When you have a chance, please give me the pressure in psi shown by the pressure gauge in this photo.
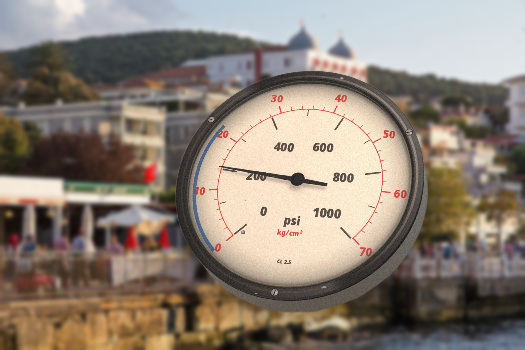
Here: 200 psi
